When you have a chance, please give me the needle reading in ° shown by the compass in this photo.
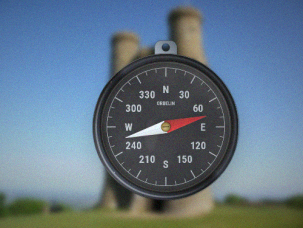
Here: 75 °
